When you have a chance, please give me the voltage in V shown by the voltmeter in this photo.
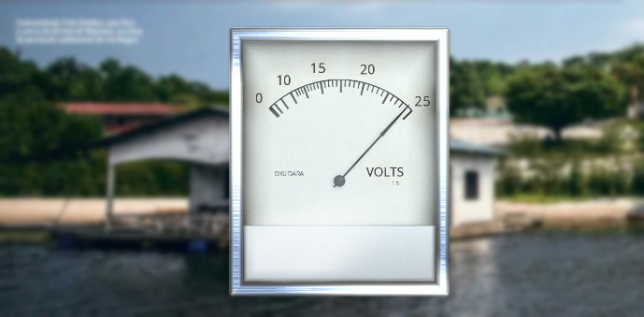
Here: 24.5 V
